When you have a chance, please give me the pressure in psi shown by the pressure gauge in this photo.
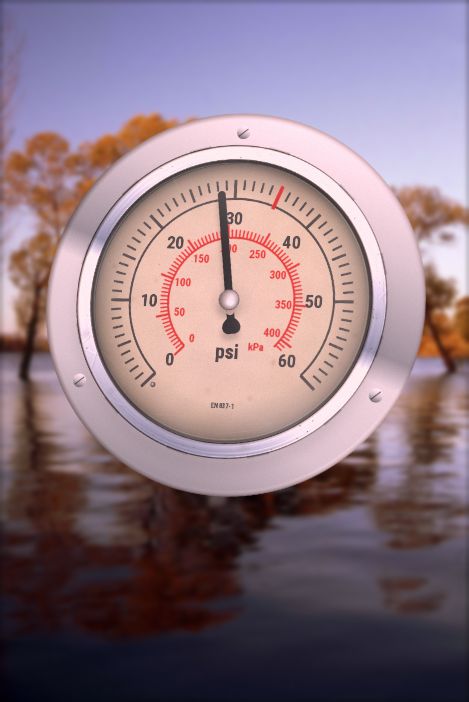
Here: 28.5 psi
